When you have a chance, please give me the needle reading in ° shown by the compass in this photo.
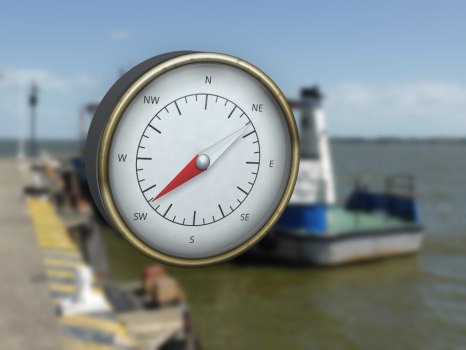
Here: 230 °
